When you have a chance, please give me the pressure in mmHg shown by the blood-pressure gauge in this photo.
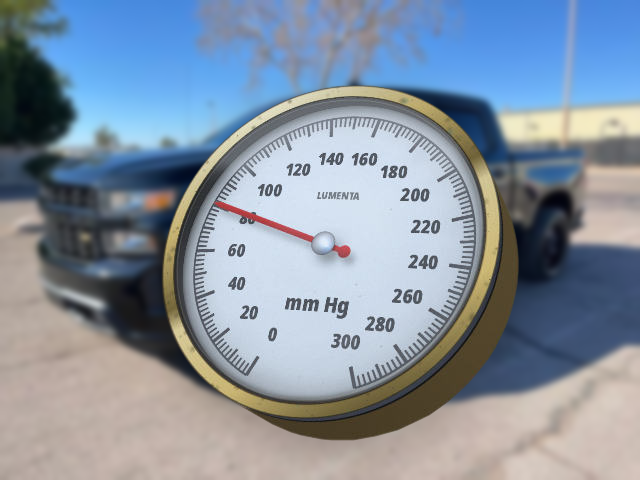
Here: 80 mmHg
